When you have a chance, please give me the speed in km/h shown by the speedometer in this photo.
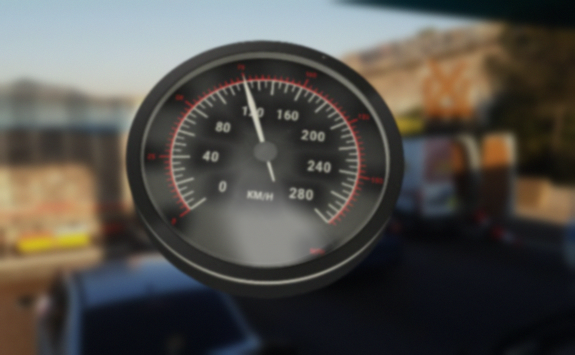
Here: 120 km/h
